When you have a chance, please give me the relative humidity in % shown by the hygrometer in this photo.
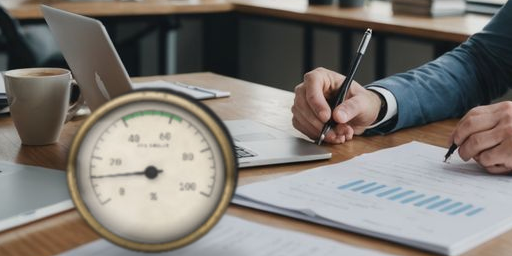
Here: 12 %
